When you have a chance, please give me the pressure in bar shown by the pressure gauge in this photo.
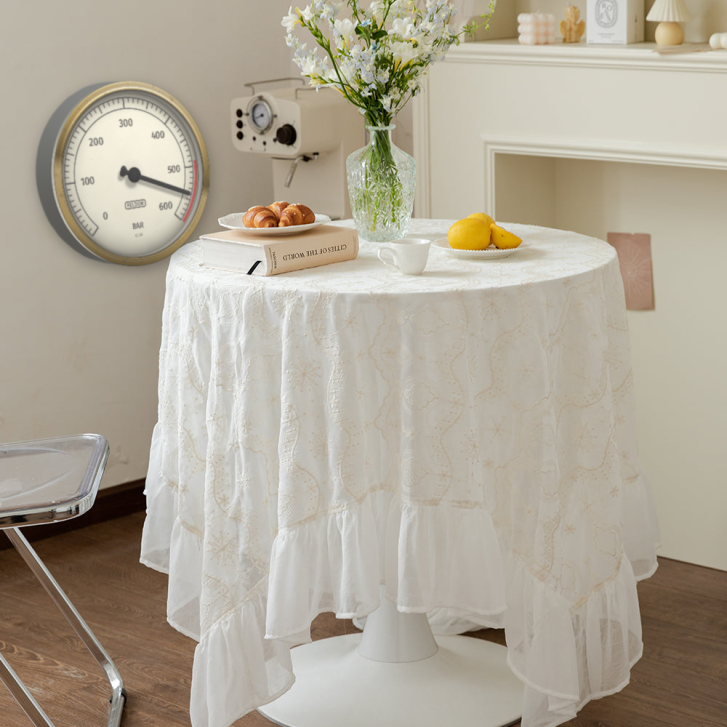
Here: 550 bar
